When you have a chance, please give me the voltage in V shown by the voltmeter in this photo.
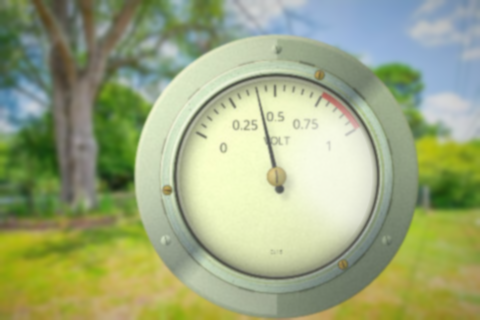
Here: 0.4 V
